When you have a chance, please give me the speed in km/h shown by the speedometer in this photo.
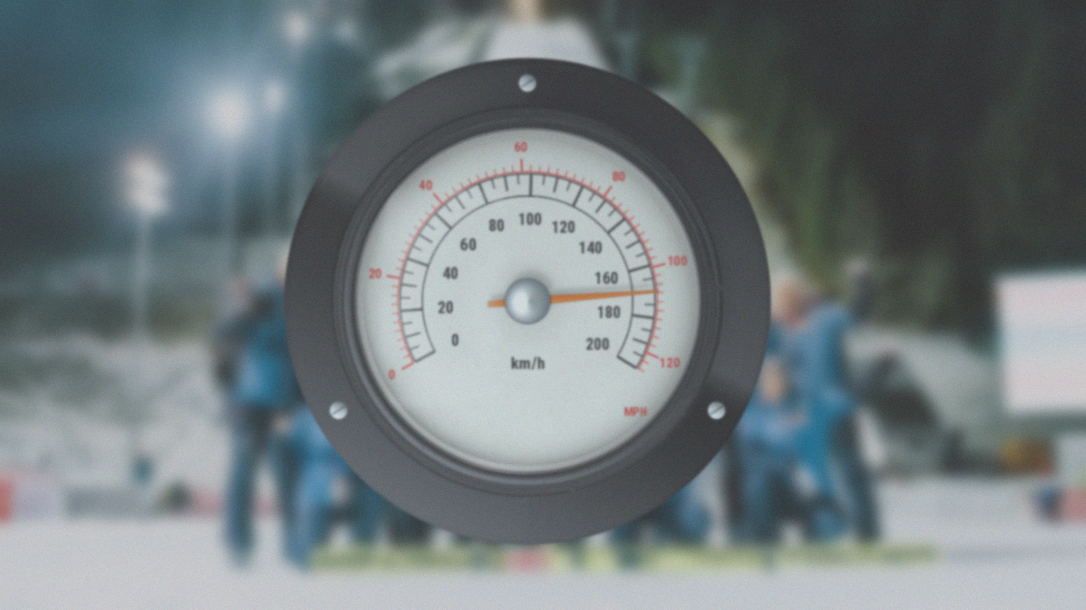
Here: 170 km/h
